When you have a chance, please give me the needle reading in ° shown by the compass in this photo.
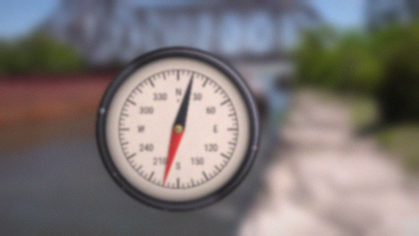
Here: 195 °
